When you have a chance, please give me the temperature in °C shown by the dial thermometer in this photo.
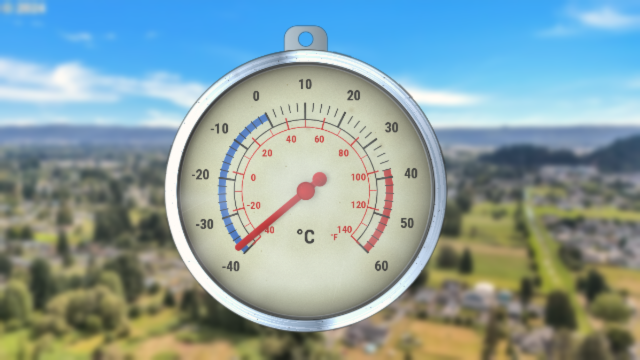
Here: -38 °C
